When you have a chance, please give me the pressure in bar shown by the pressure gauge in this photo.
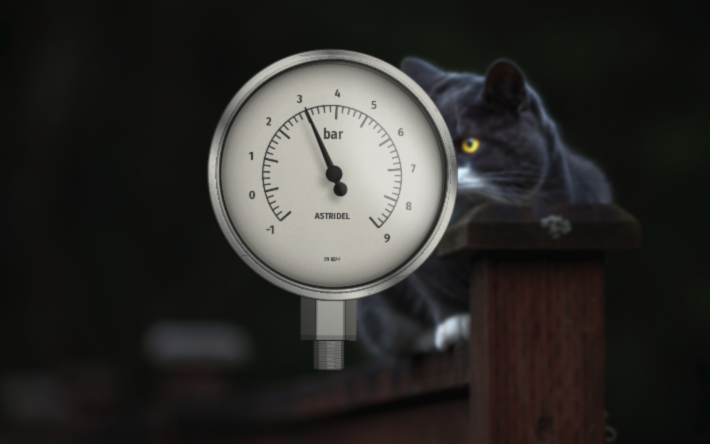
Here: 3 bar
